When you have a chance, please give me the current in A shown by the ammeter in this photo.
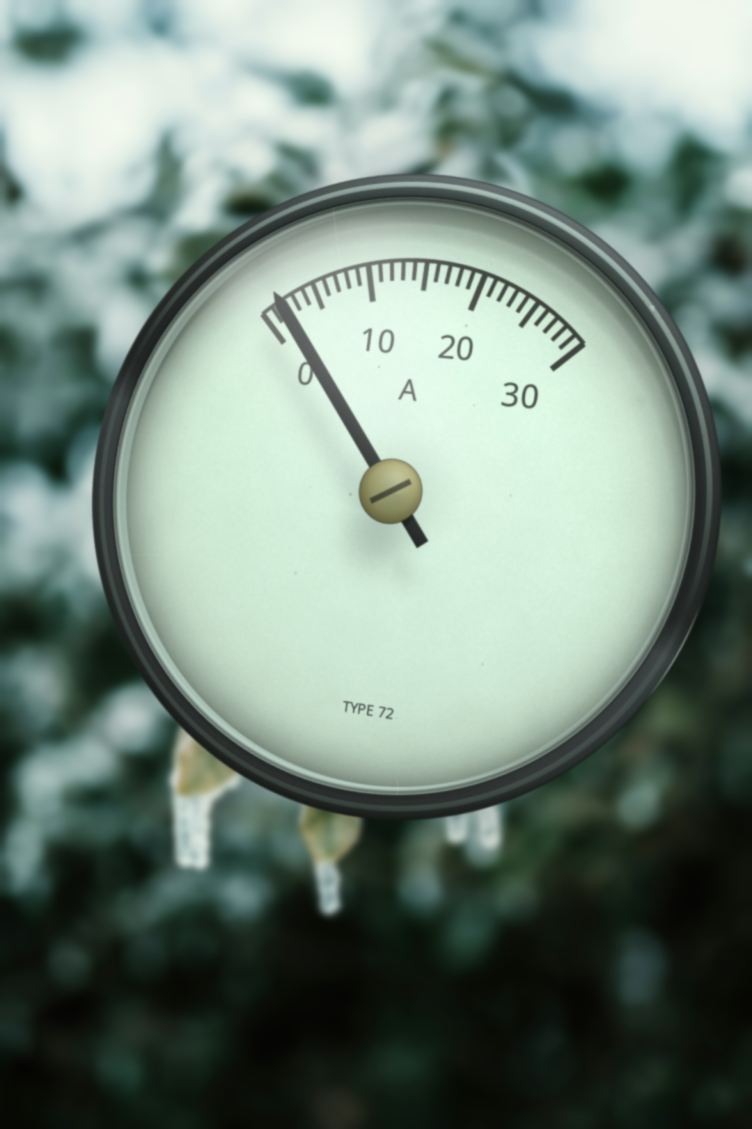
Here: 2 A
